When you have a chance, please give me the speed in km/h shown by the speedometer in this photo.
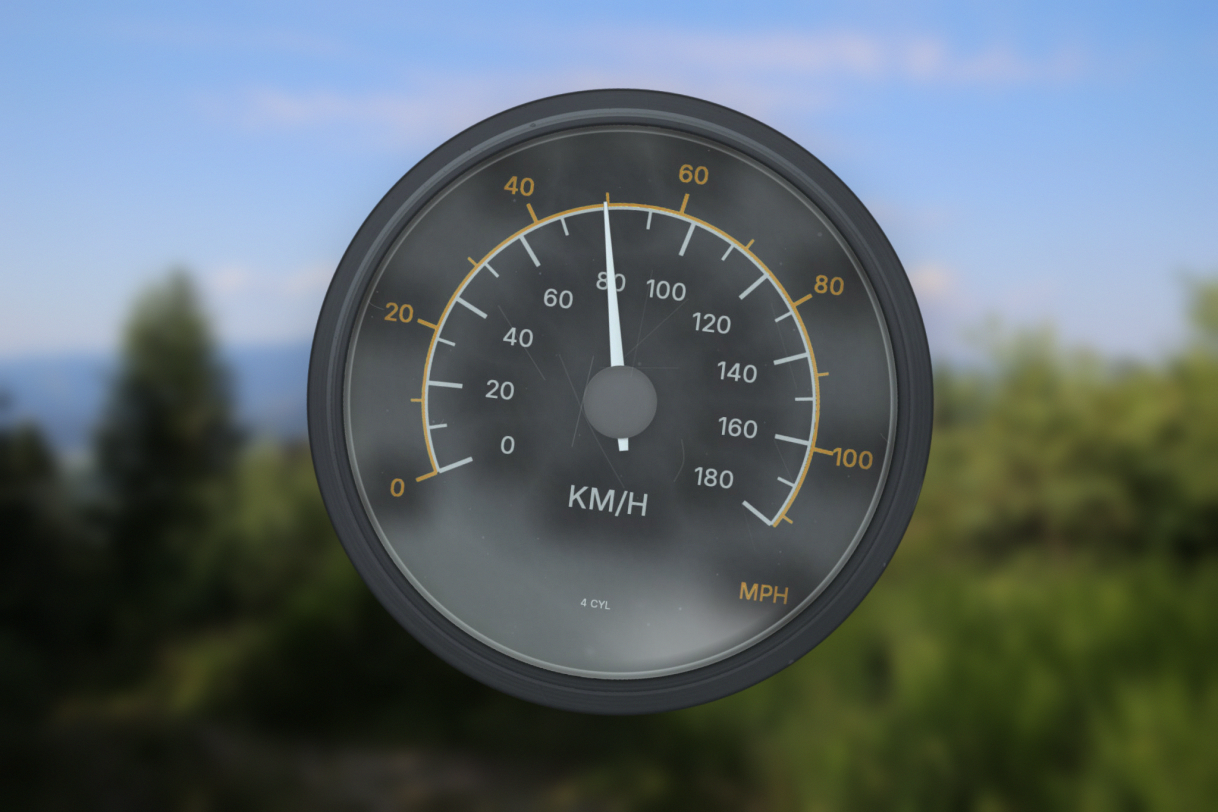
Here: 80 km/h
